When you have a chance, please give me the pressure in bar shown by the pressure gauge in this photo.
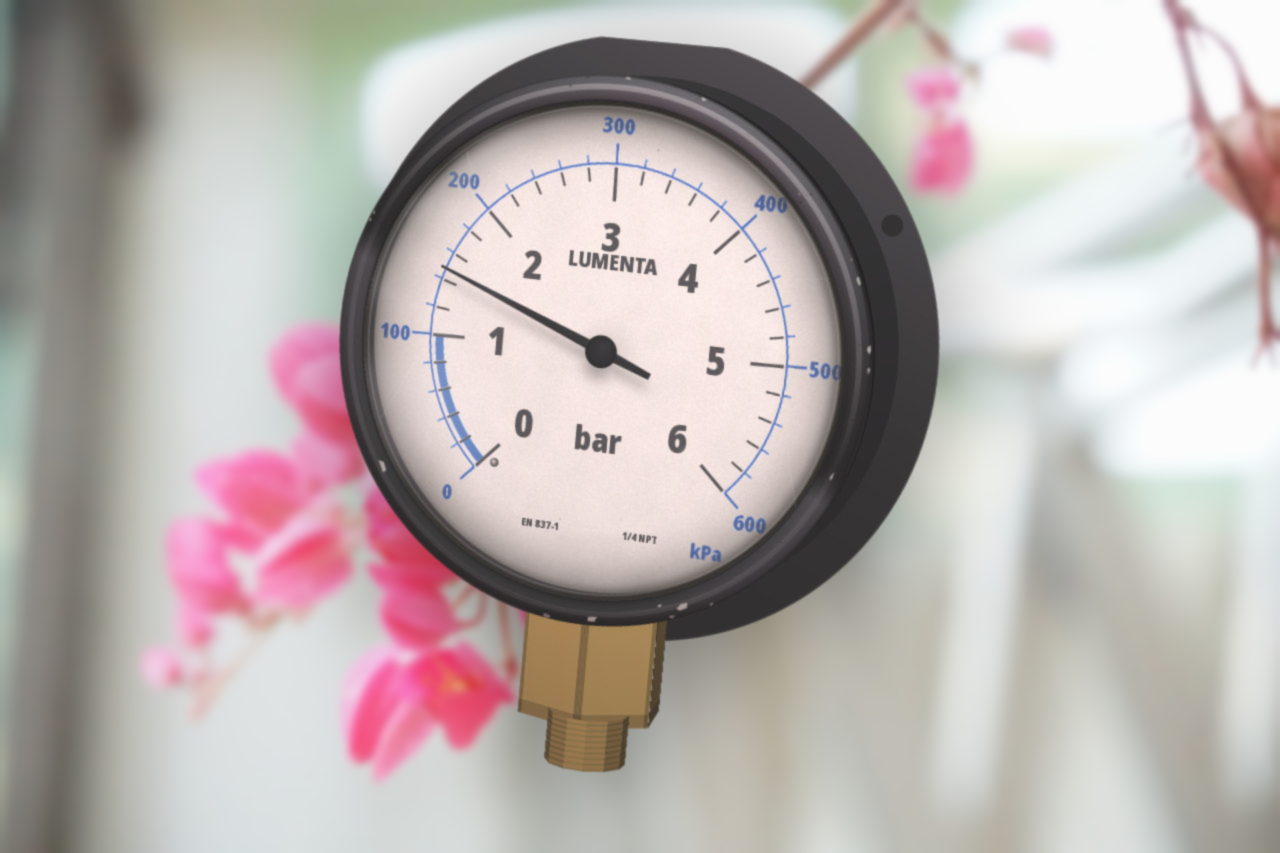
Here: 1.5 bar
